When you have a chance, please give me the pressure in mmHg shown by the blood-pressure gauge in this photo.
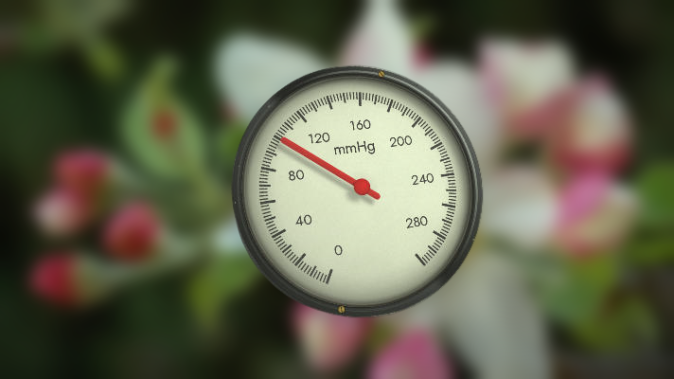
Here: 100 mmHg
